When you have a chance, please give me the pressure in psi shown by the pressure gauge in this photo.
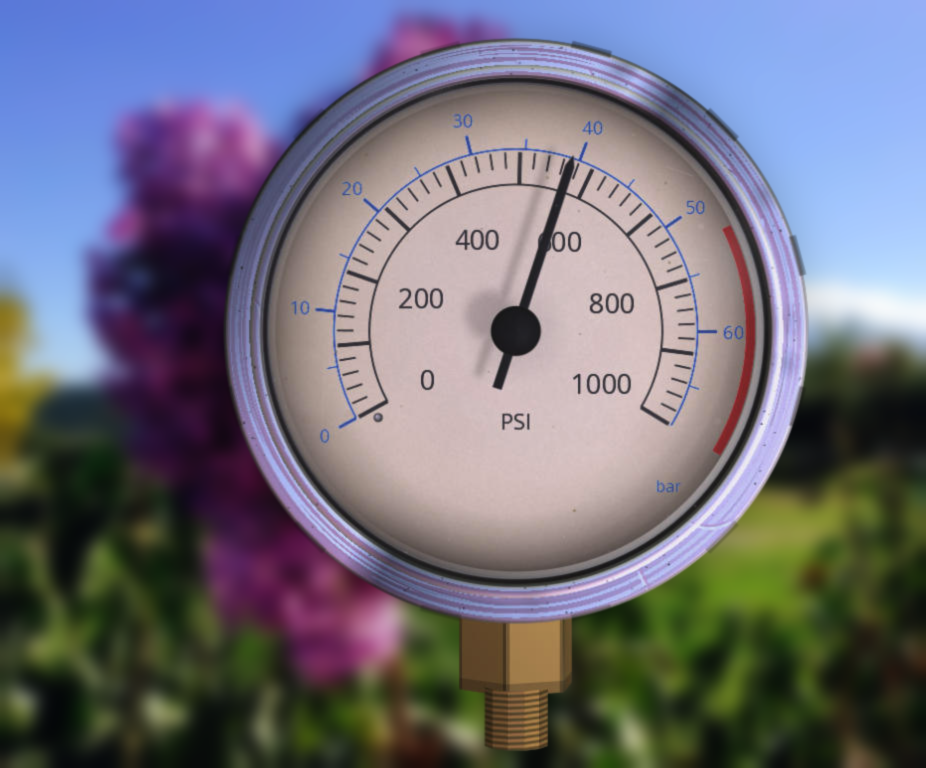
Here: 570 psi
